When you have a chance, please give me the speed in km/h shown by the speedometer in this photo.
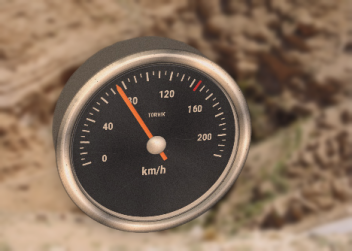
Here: 75 km/h
